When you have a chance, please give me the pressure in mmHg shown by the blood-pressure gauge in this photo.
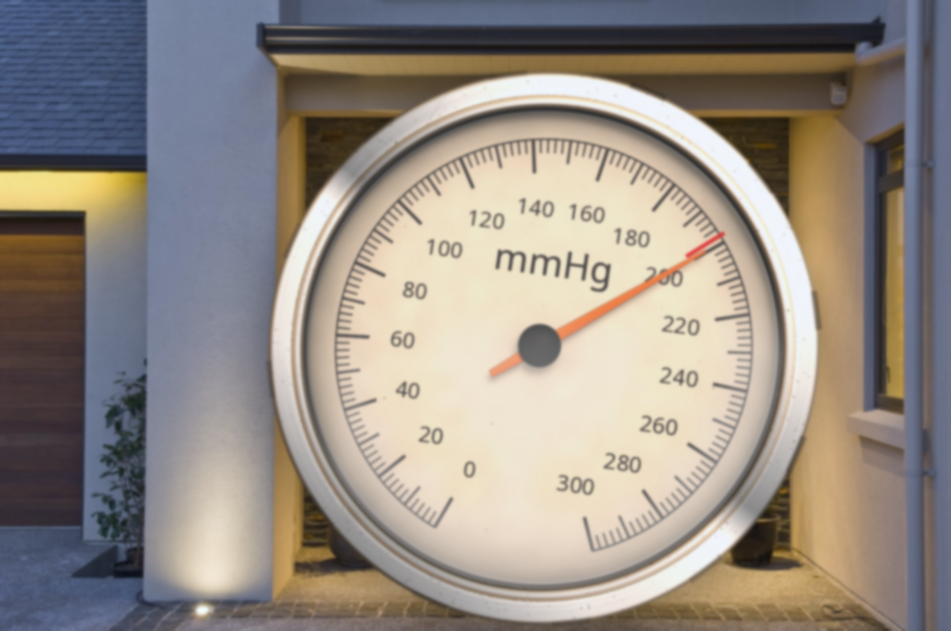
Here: 200 mmHg
